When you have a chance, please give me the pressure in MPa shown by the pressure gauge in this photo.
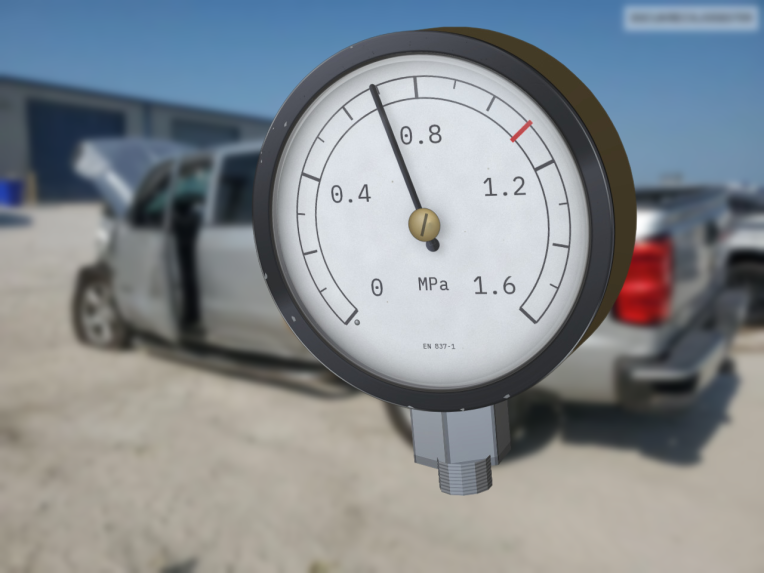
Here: 0.7 MPa
